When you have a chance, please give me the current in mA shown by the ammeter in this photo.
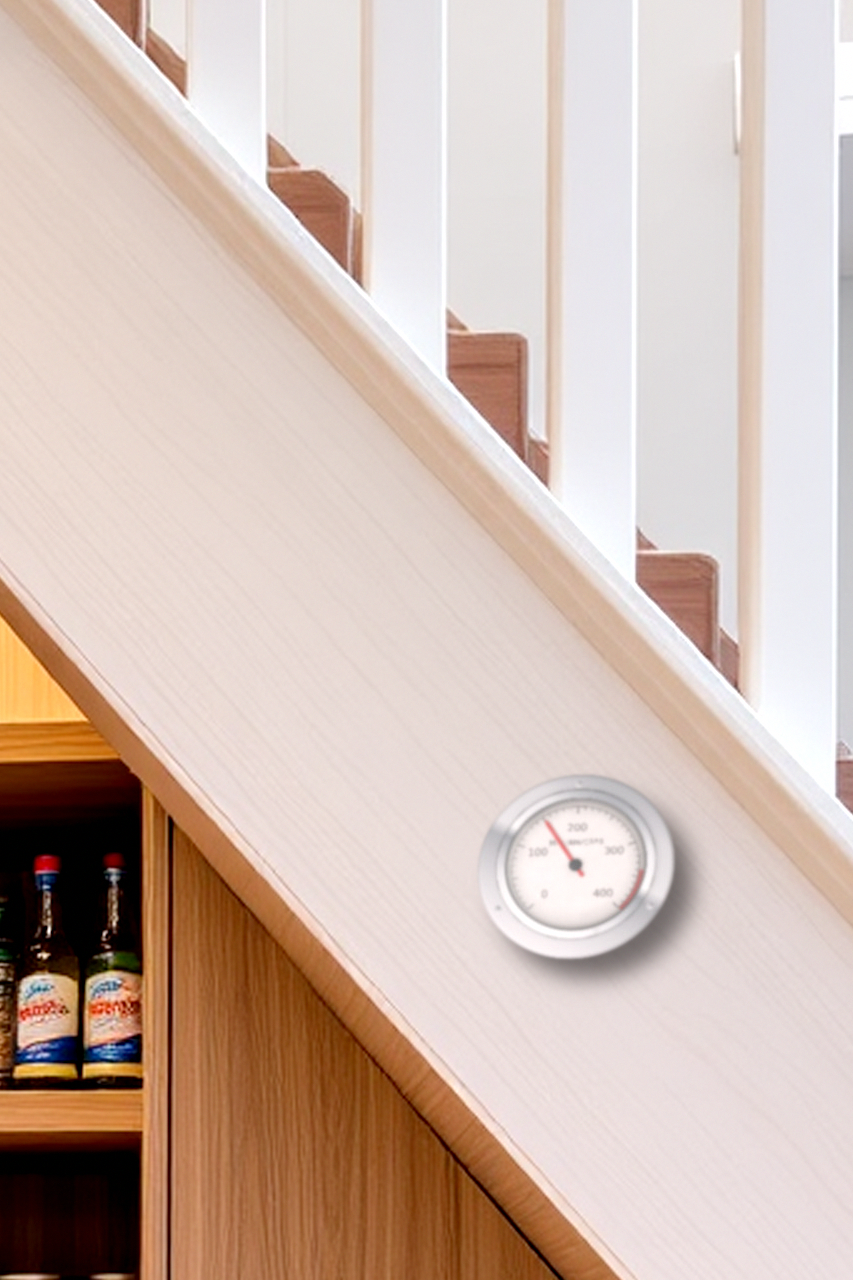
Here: 150 mA
